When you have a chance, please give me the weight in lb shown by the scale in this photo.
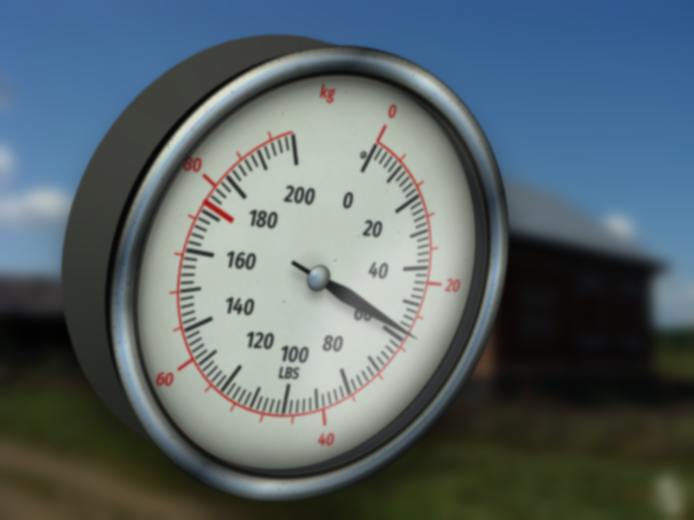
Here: 58 lb
